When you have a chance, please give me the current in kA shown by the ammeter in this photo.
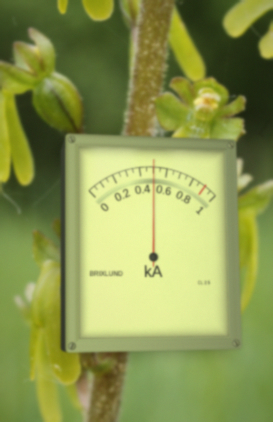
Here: 0.5 kA
